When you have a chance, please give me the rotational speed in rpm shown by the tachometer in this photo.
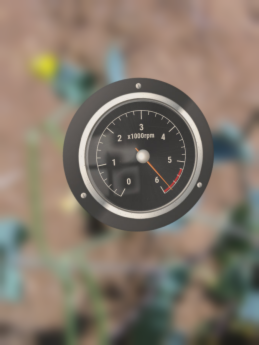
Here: 5800 rpm
